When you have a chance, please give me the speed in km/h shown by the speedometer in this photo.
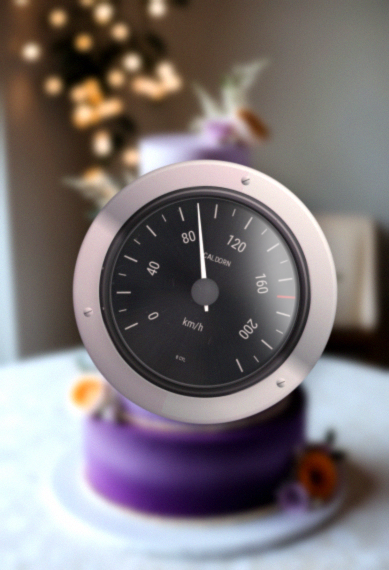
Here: 90 km/h
